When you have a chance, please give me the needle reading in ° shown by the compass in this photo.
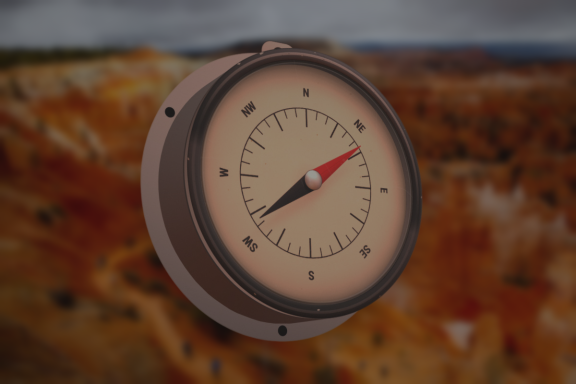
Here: 55 °
